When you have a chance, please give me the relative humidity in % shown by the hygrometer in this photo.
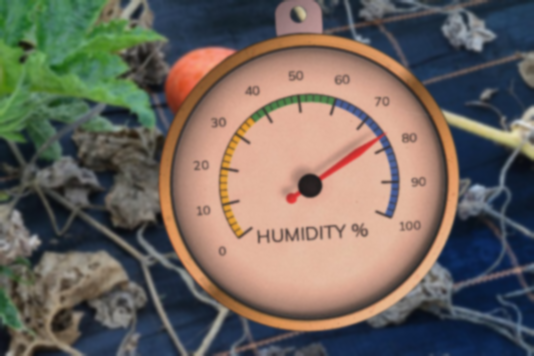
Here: 76 %
